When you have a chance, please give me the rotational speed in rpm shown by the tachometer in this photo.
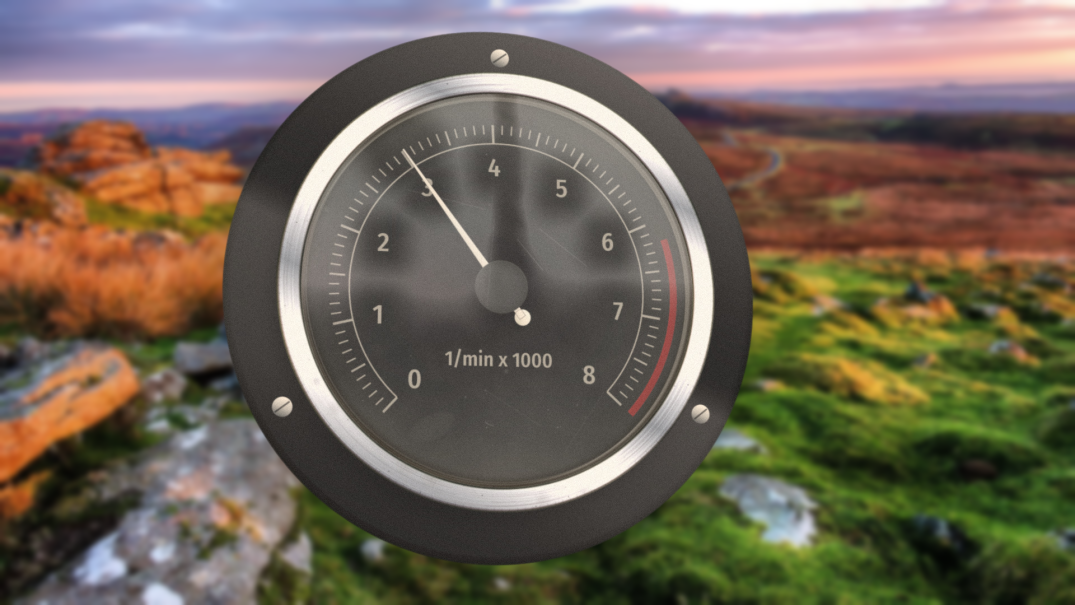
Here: 3000 rpm
